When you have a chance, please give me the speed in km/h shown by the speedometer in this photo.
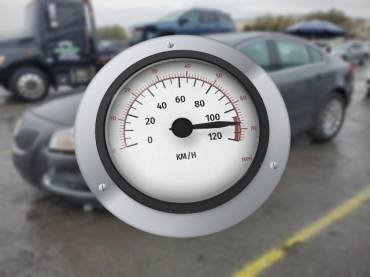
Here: 110 km/h
